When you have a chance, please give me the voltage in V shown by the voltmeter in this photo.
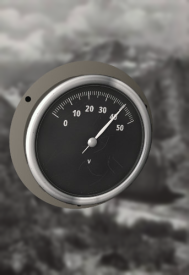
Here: 40 V
